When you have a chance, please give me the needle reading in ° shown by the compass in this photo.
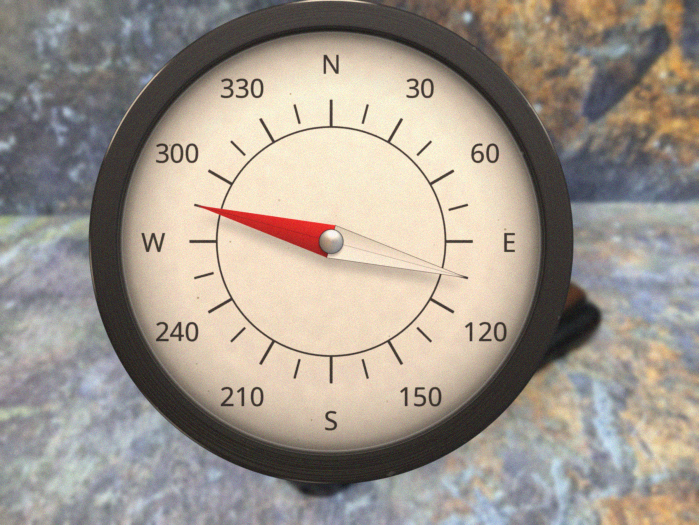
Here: 285 °
